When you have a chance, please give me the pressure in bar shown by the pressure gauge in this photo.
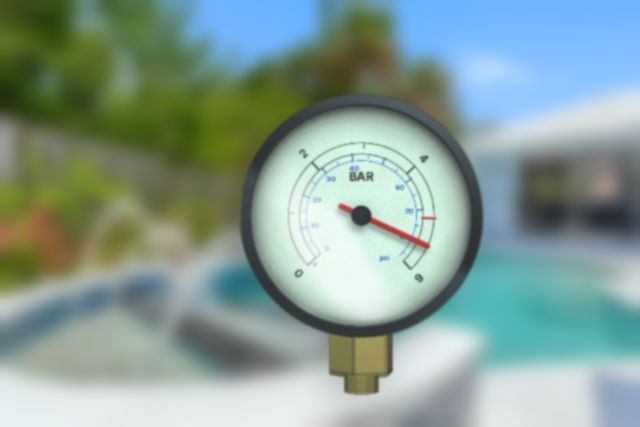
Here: 5.5 bar
